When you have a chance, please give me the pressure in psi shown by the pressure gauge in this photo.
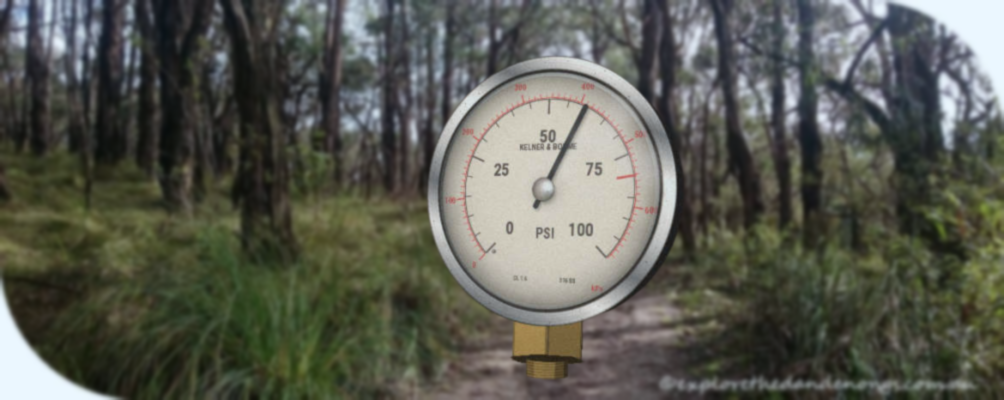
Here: 60 psi
